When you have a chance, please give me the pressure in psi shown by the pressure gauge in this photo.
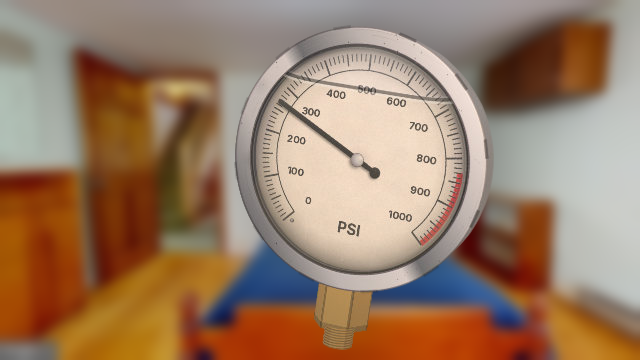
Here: 270 psi
